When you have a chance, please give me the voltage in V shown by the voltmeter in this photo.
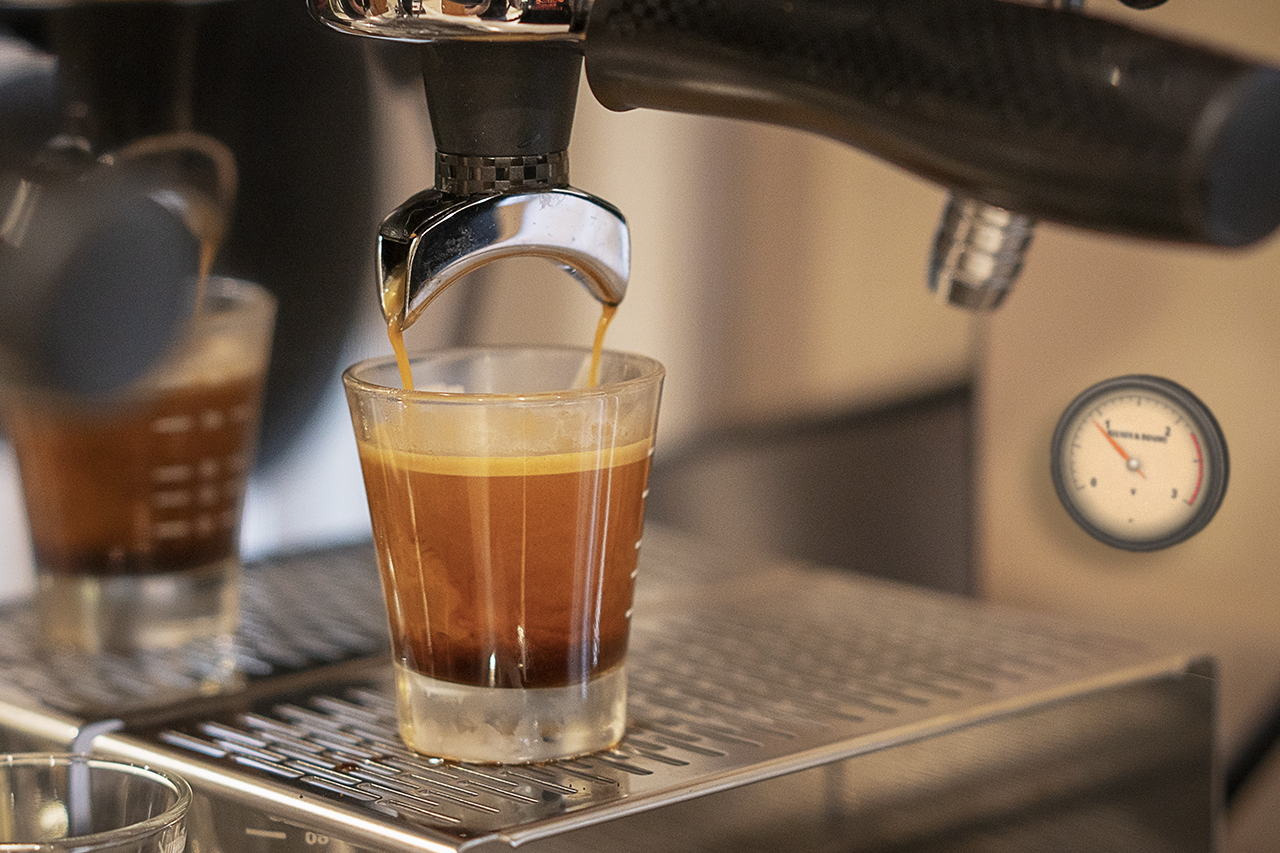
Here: 0.9 V
